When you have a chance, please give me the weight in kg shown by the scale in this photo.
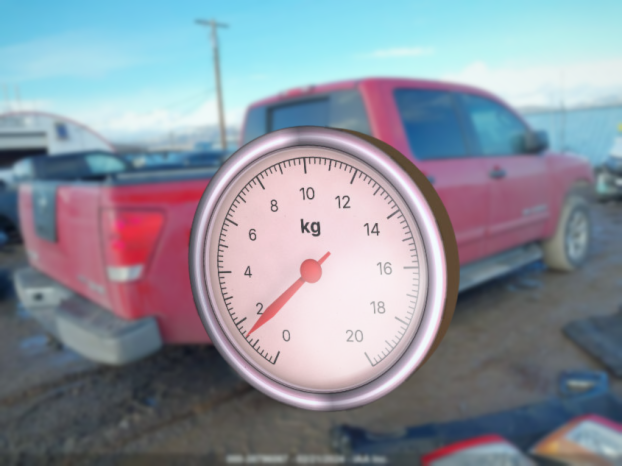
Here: 1.4 kg
